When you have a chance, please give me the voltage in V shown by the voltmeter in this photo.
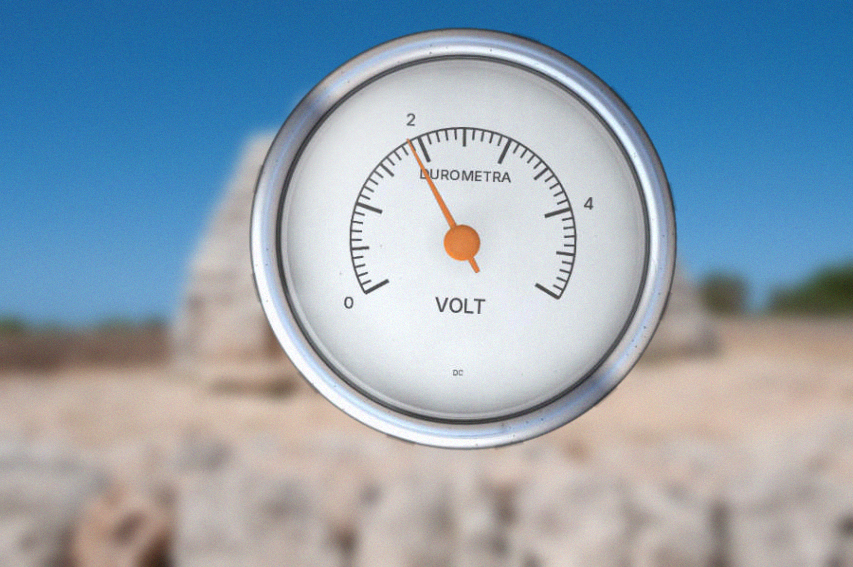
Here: 1.9 V
